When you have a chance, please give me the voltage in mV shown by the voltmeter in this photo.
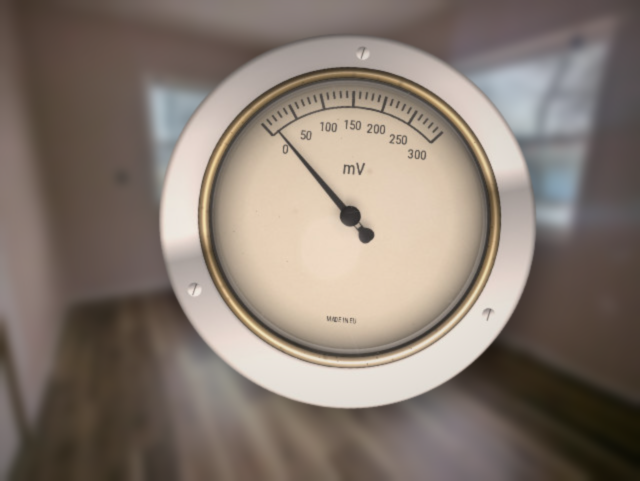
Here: 10 mV
